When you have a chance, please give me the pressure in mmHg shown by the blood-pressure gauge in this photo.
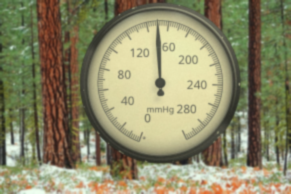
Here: 150 mmHg
